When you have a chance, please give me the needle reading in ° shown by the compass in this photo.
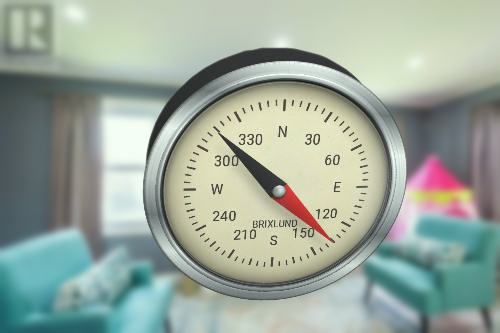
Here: 135 °
